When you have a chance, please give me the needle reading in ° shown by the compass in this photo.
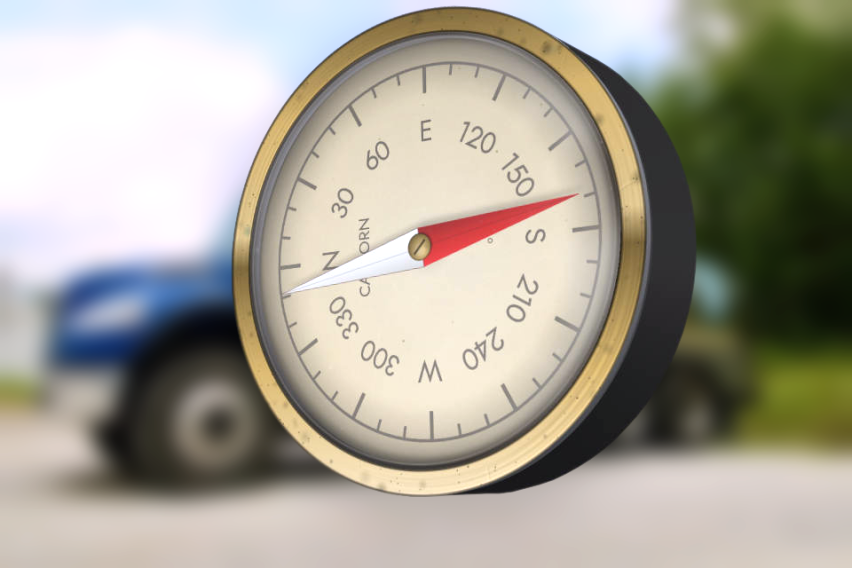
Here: 170 °
